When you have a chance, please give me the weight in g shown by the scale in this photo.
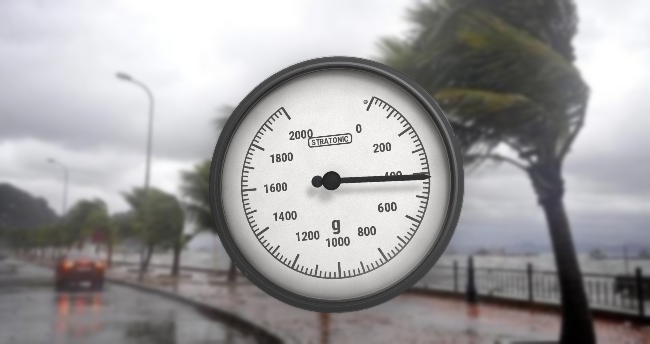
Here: 420 g
